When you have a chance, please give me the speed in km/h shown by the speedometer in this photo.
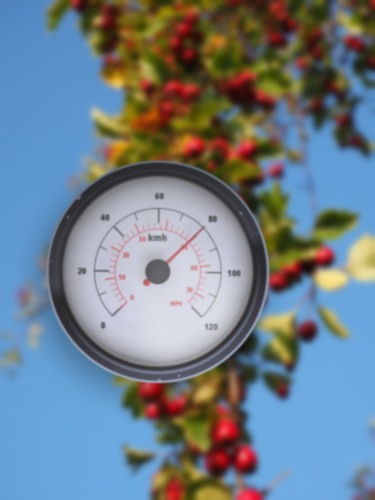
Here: 80 km/h
